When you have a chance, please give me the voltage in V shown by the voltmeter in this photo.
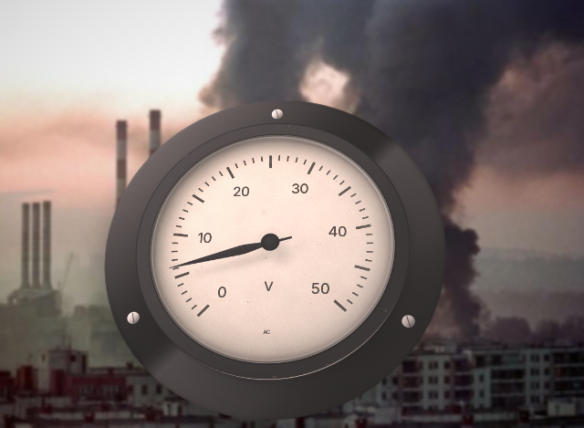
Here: 6 V
